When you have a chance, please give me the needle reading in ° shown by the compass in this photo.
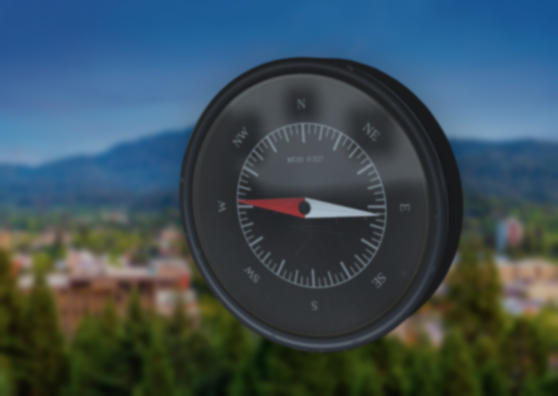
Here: 275 °
